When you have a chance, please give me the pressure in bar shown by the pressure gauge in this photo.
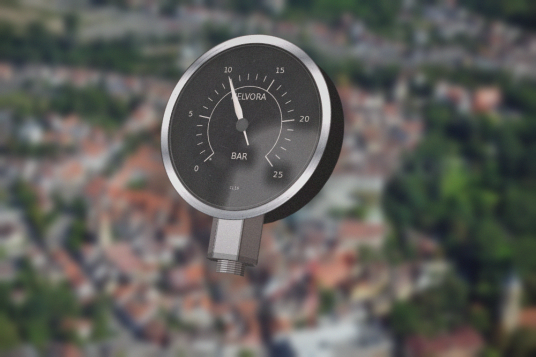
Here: 10 bar
